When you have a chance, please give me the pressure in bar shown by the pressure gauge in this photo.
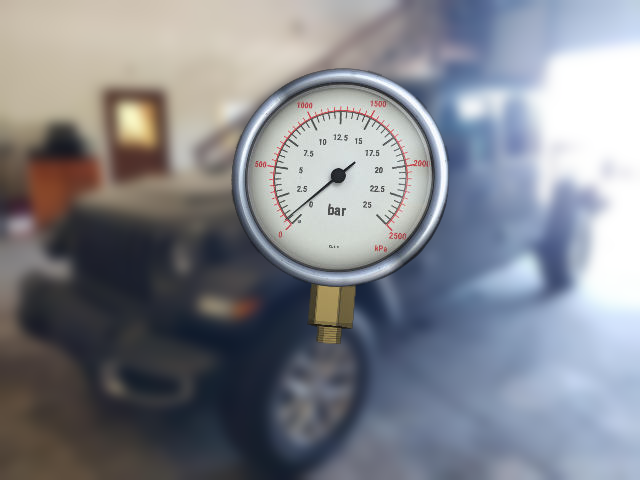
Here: 0.5 bar
